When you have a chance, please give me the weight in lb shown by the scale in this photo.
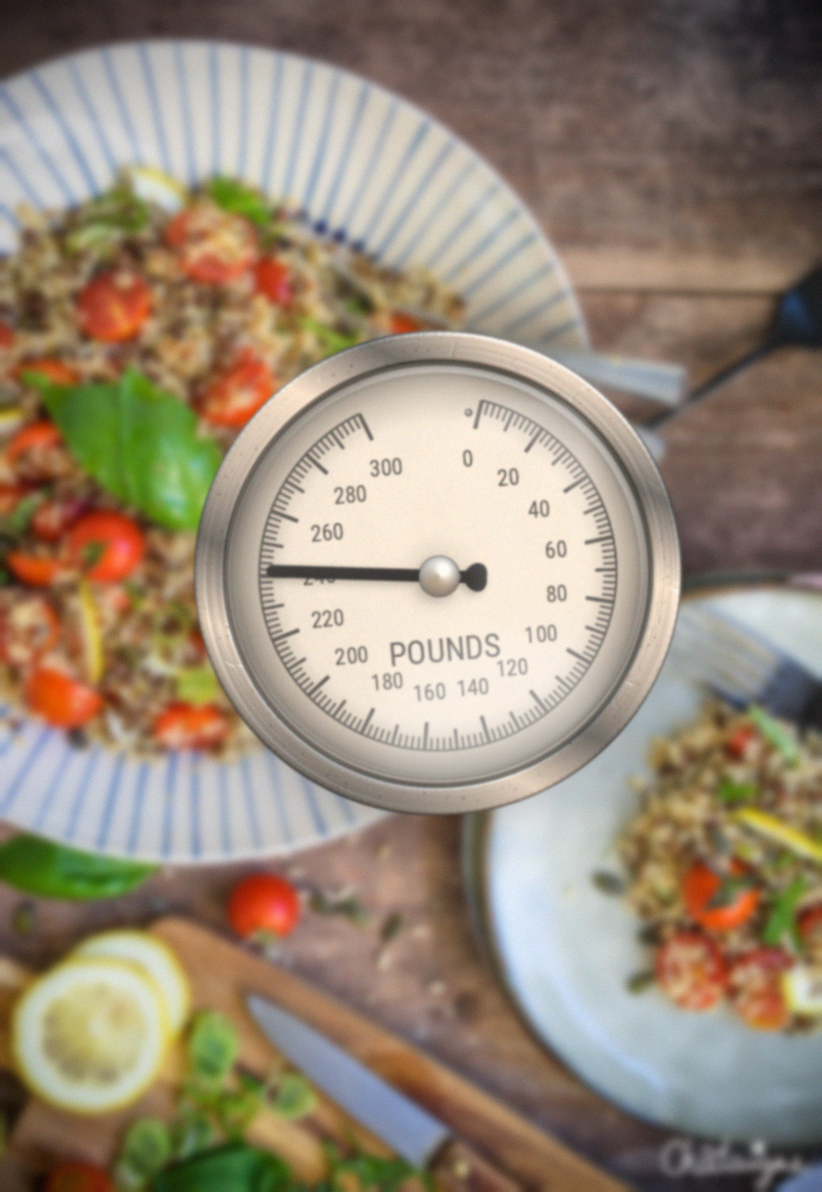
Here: 242 lb
